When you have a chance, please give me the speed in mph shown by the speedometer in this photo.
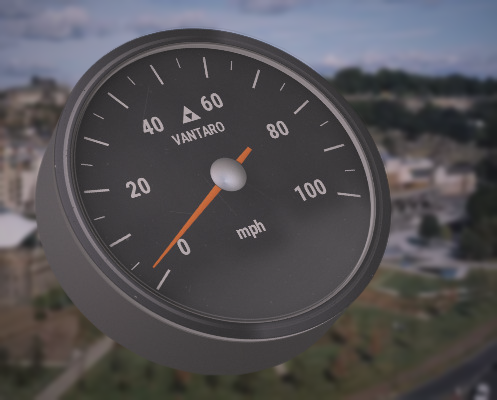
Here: 2.5 mph
